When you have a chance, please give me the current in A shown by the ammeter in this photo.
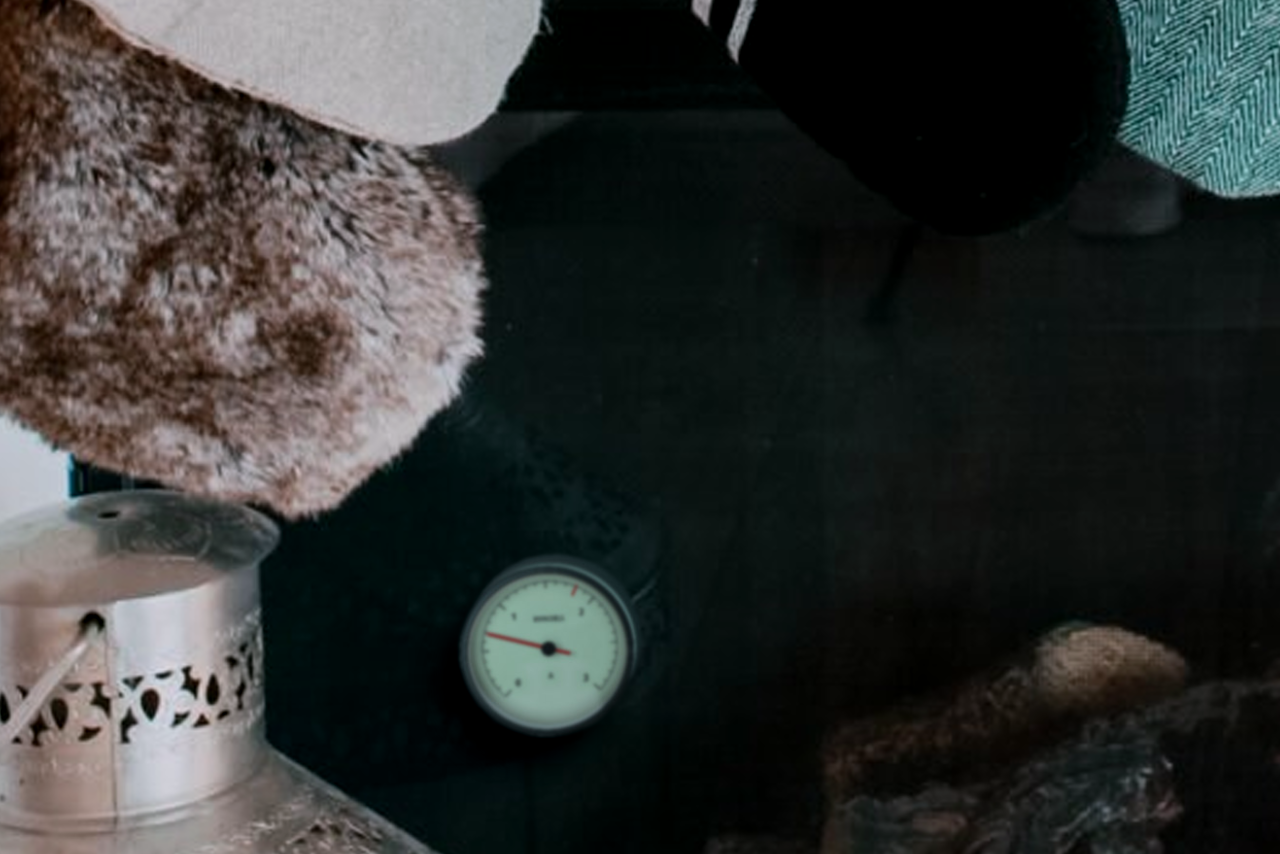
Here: 0.7 A
